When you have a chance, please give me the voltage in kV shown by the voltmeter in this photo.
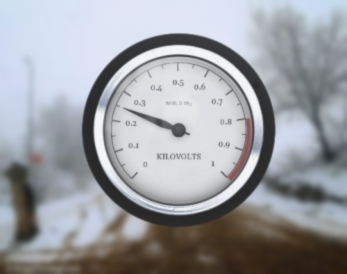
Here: 0.25 kV
